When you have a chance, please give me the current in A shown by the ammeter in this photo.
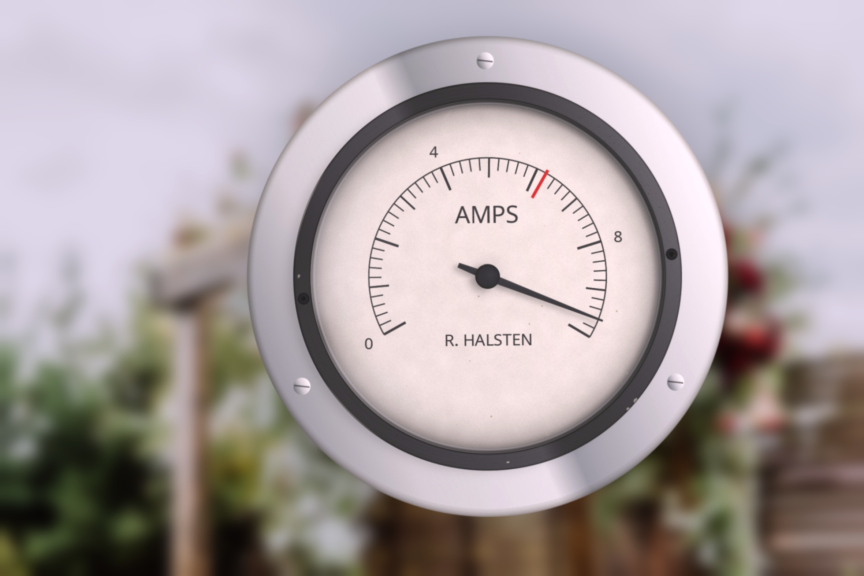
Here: 9.6 A
